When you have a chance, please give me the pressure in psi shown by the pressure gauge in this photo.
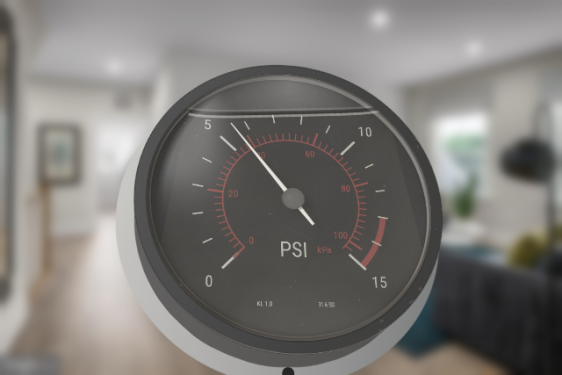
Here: 5.5 psi
